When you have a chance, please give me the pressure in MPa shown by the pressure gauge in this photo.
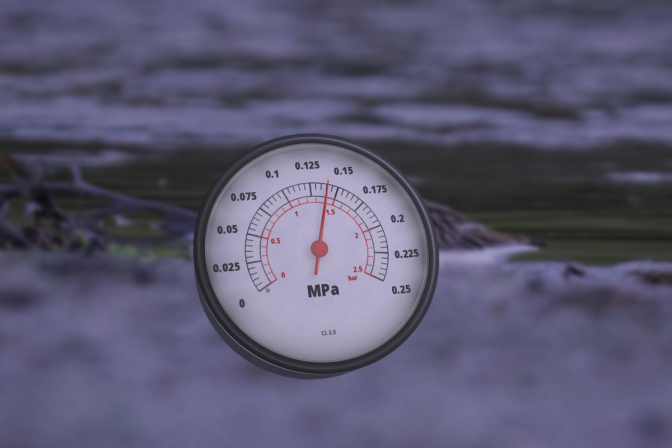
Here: 0.14 MPa
